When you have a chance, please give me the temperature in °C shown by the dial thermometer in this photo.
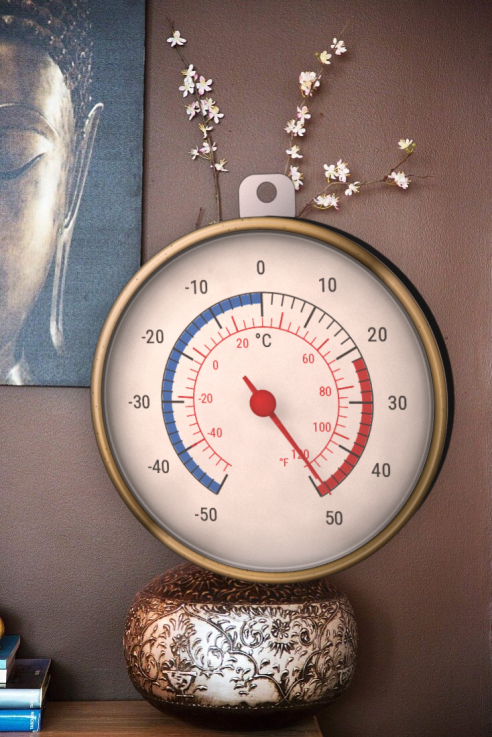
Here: 48 °C
